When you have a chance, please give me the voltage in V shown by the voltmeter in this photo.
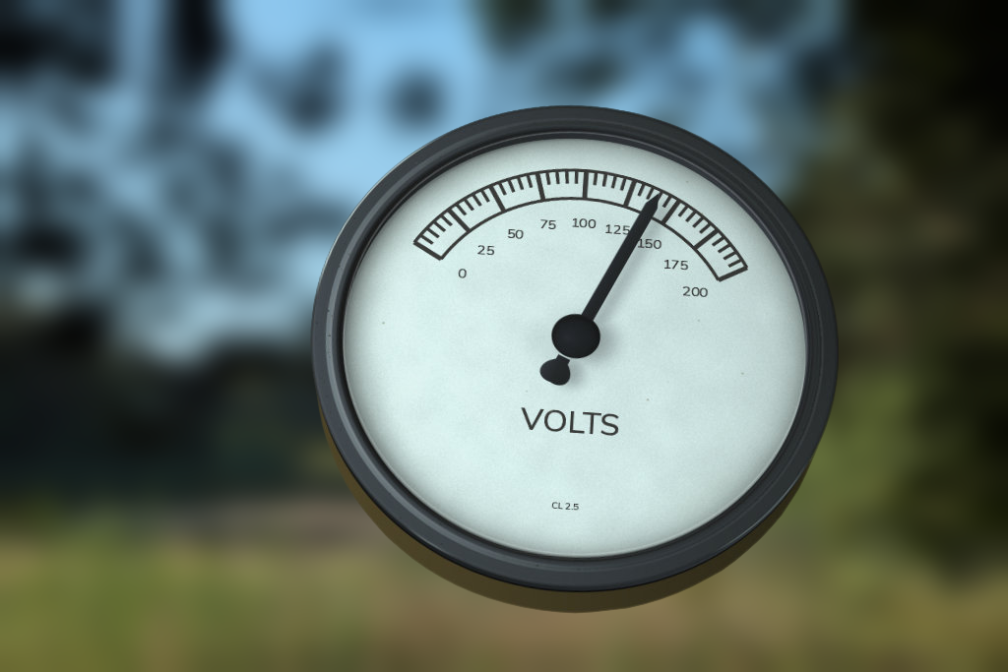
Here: 140 V
